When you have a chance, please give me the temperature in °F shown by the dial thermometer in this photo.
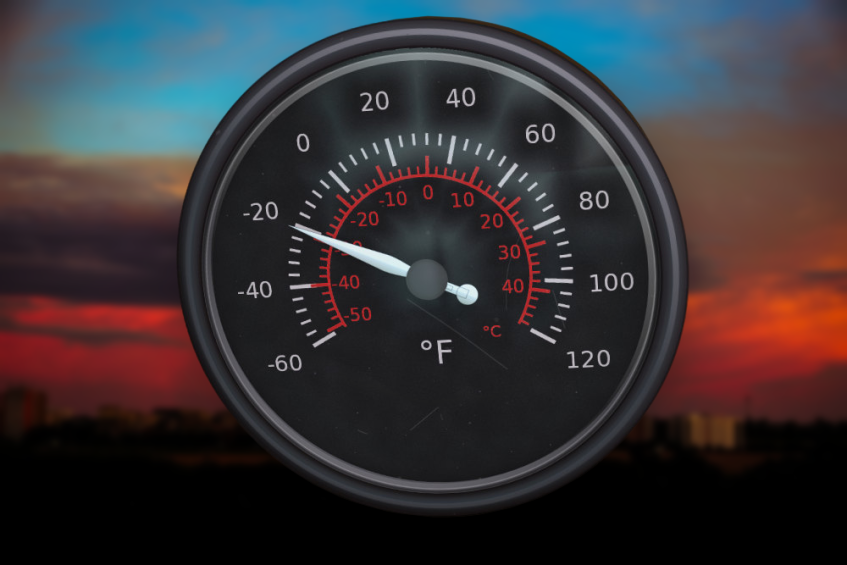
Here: -20 °F
